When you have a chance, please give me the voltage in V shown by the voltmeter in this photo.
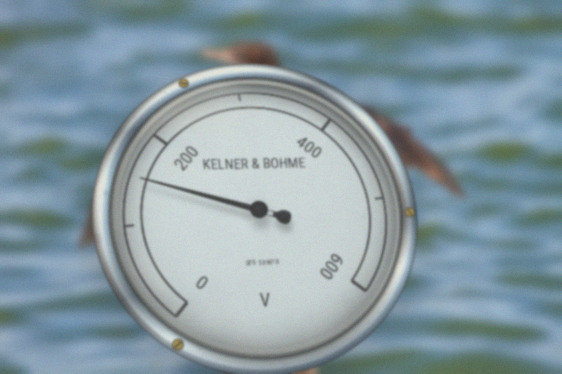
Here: 150 V
